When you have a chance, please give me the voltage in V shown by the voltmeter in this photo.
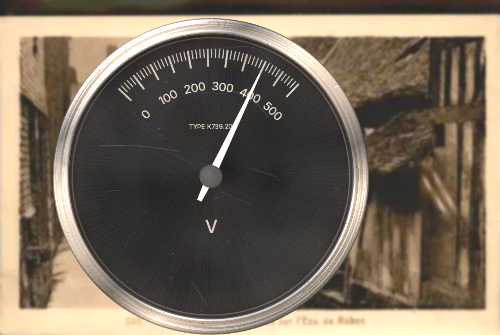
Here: 400 V
